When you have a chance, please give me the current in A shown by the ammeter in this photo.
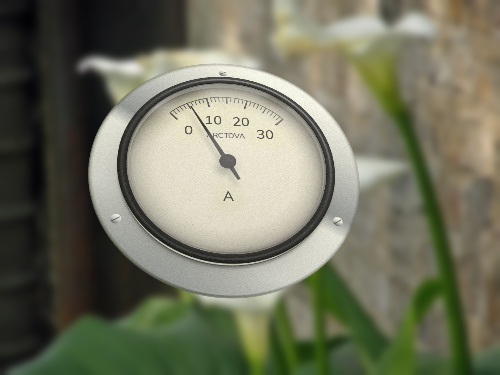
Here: 5 A
